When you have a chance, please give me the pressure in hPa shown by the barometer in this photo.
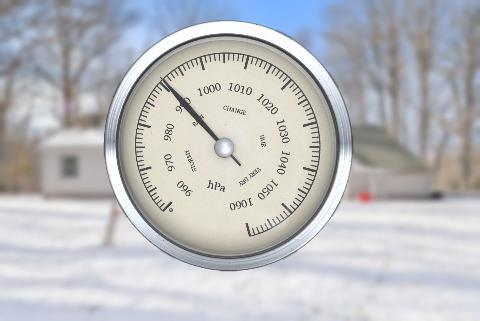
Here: 991 hPa
